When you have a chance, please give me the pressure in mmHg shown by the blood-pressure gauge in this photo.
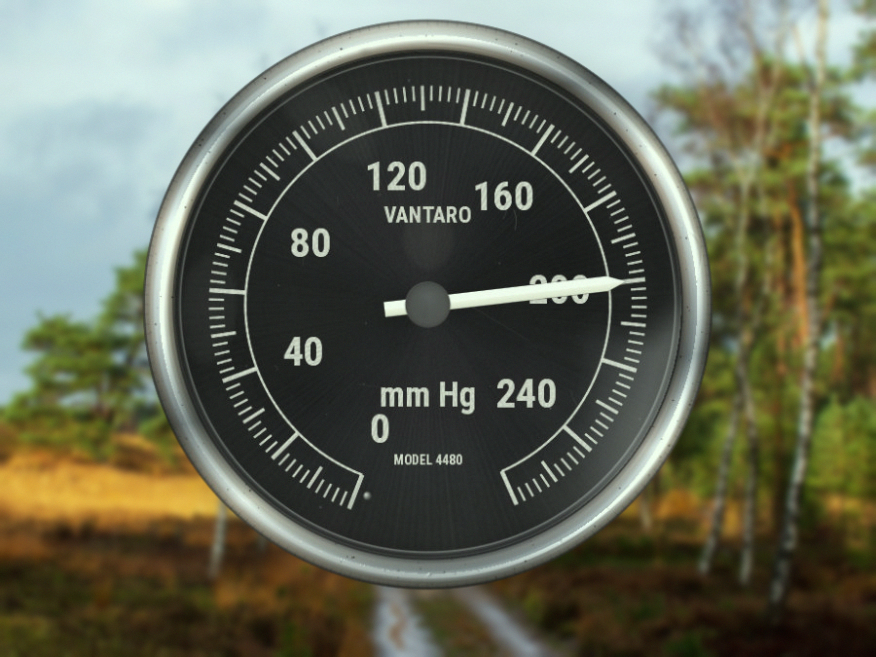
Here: 200 mmHg
